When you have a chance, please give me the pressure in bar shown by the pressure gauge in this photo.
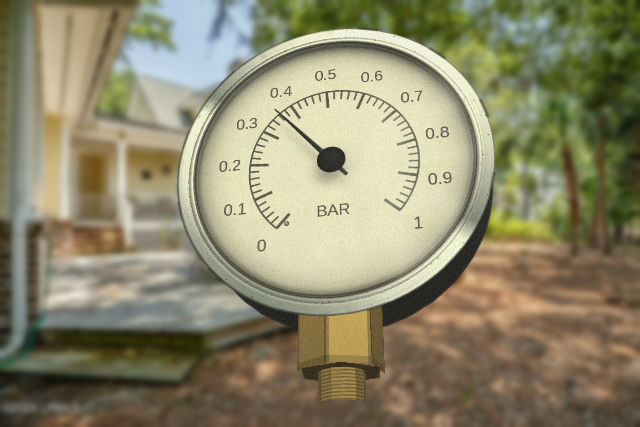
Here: 0.36 bar
